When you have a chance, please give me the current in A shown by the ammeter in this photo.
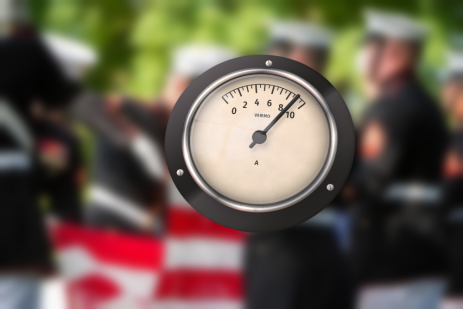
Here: 9 A
